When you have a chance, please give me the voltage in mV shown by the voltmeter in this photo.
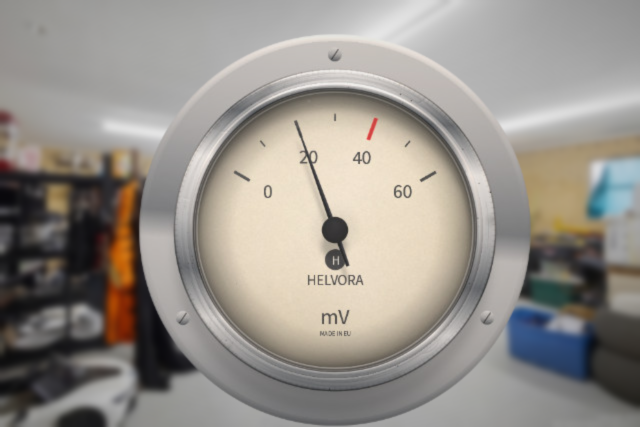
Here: 20 mV
